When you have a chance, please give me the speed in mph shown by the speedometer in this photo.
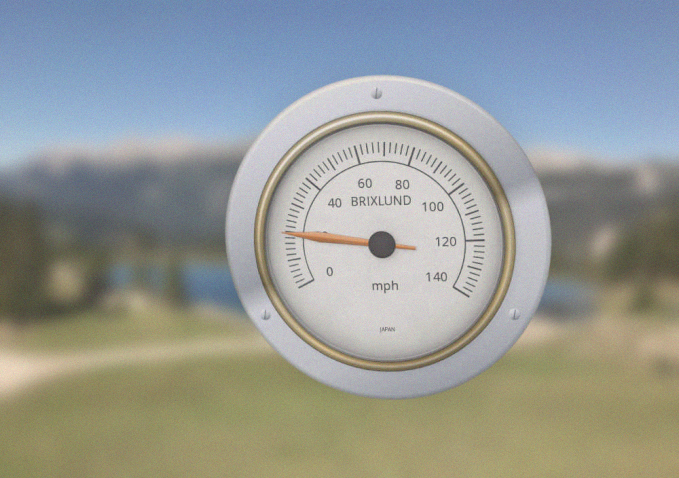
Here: 20 mph
